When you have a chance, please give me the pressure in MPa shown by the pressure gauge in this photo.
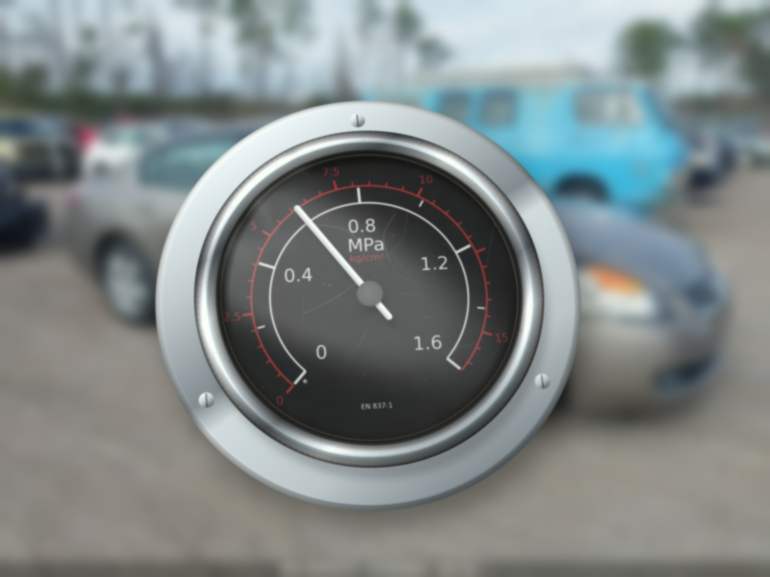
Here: 0.6 MPa
